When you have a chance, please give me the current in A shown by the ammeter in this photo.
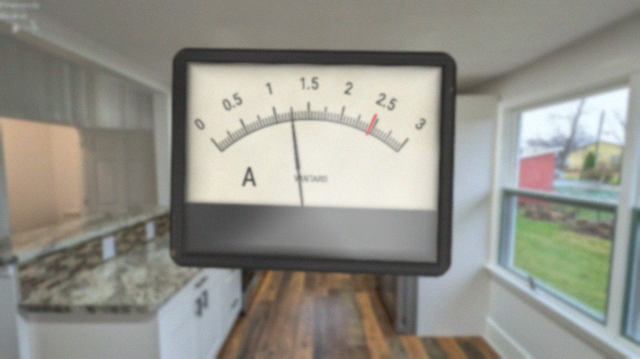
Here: 1.25 A
